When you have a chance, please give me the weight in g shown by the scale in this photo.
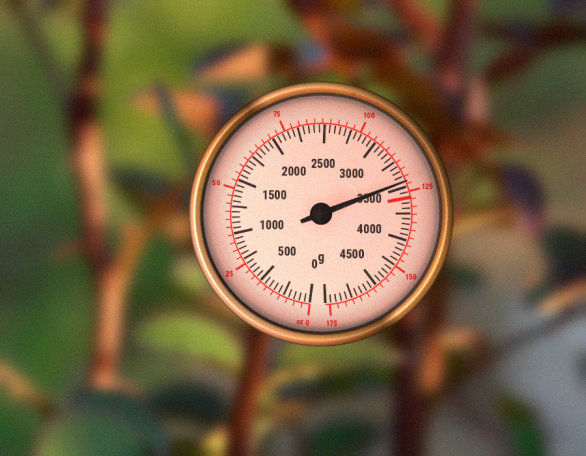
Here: 3450 g
